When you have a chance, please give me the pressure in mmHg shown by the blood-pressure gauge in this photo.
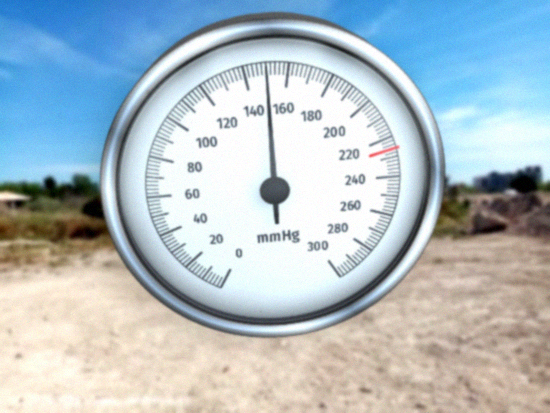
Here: 150 mmHg
